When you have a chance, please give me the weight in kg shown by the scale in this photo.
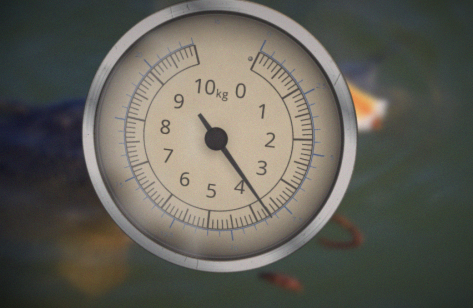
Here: 3.7 kg
